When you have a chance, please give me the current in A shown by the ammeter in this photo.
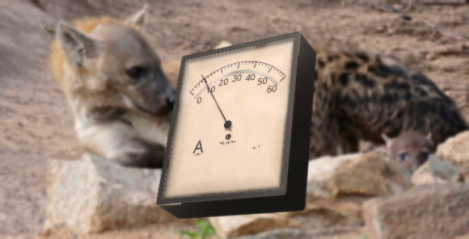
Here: 10 A
